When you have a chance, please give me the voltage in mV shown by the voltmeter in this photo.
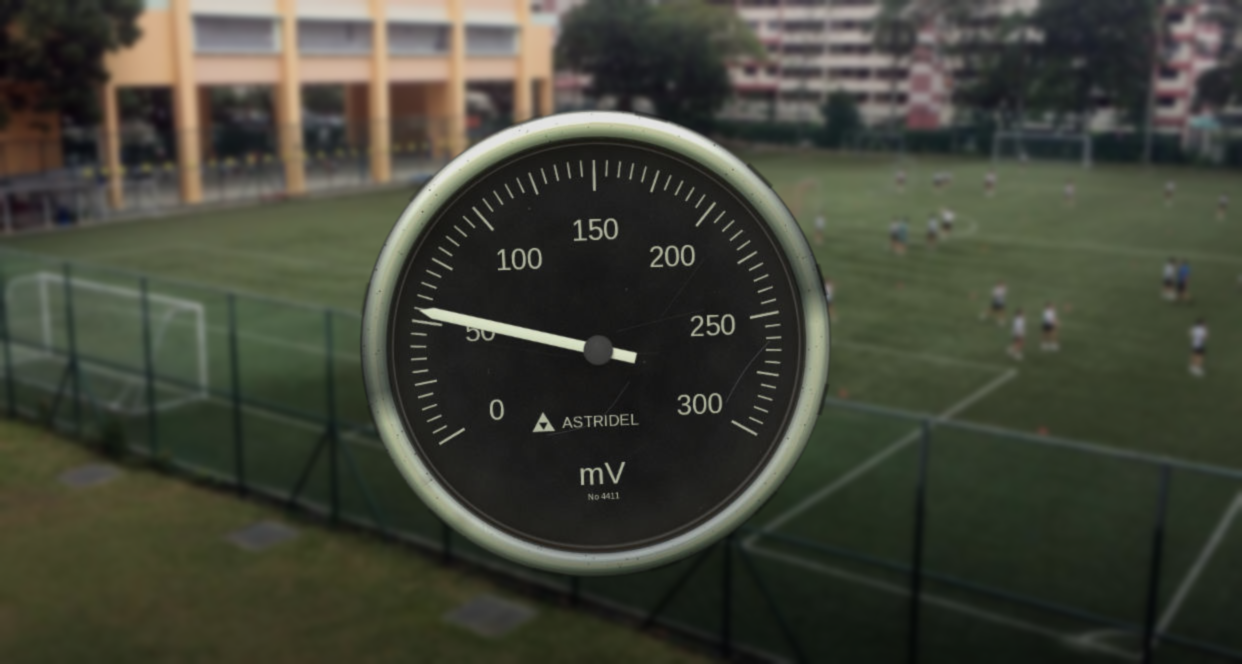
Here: 55 mV
